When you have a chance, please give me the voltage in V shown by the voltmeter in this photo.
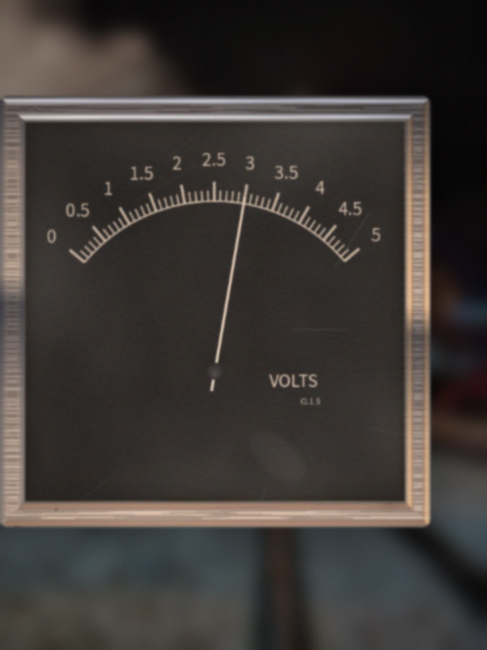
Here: 3 V
